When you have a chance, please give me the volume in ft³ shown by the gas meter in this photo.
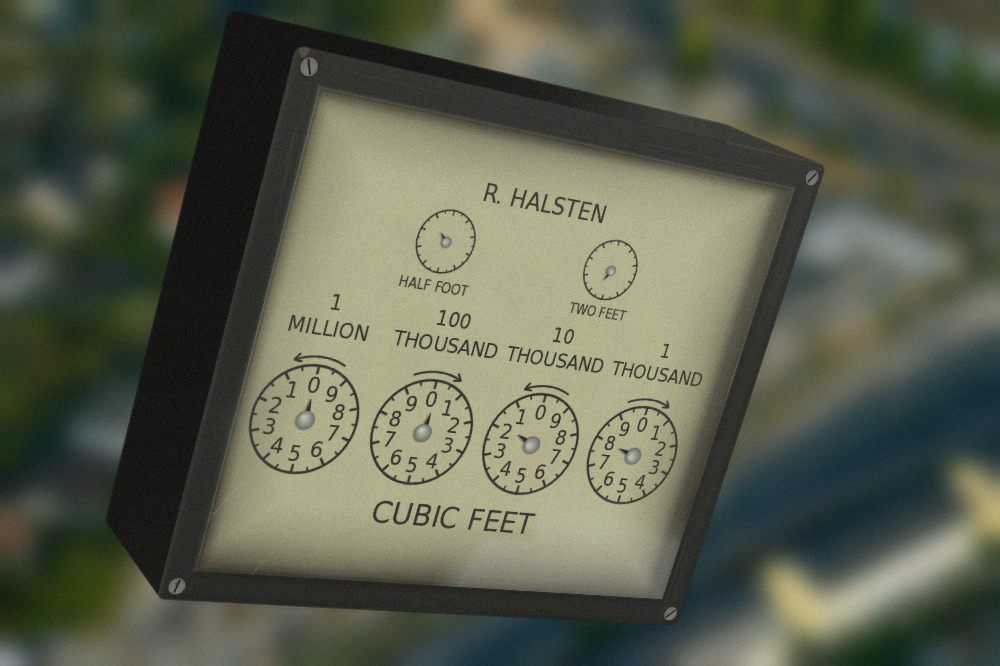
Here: 1800 ft³
